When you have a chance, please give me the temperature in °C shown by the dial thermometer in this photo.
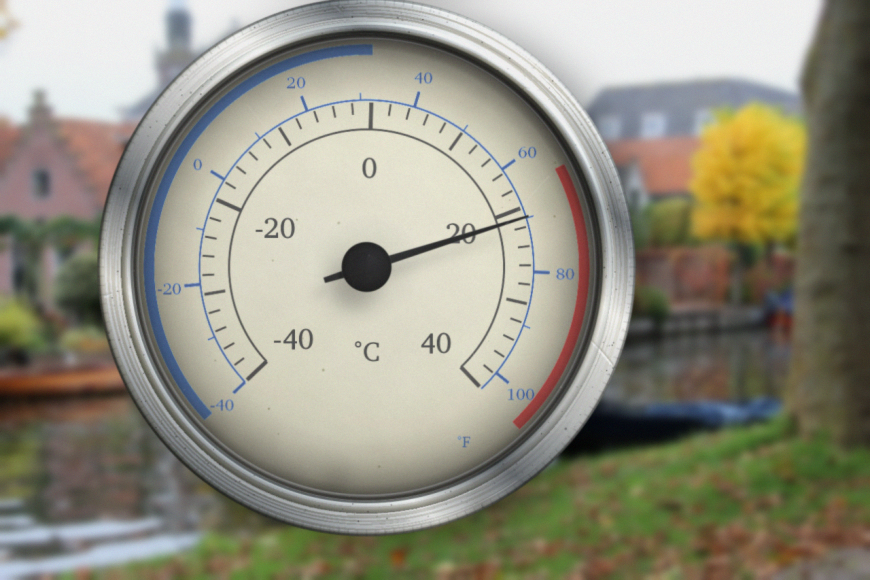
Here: 21 °C
